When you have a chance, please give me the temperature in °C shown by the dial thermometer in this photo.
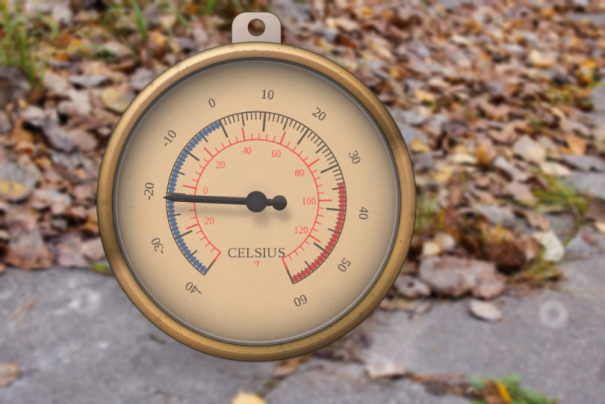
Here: -21 °C
